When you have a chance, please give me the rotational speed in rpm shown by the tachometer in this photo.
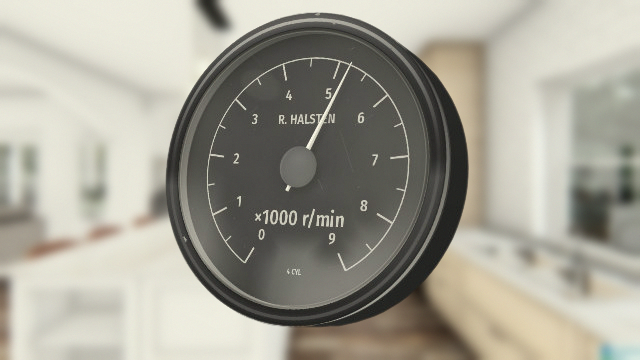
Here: 5250 rpm
